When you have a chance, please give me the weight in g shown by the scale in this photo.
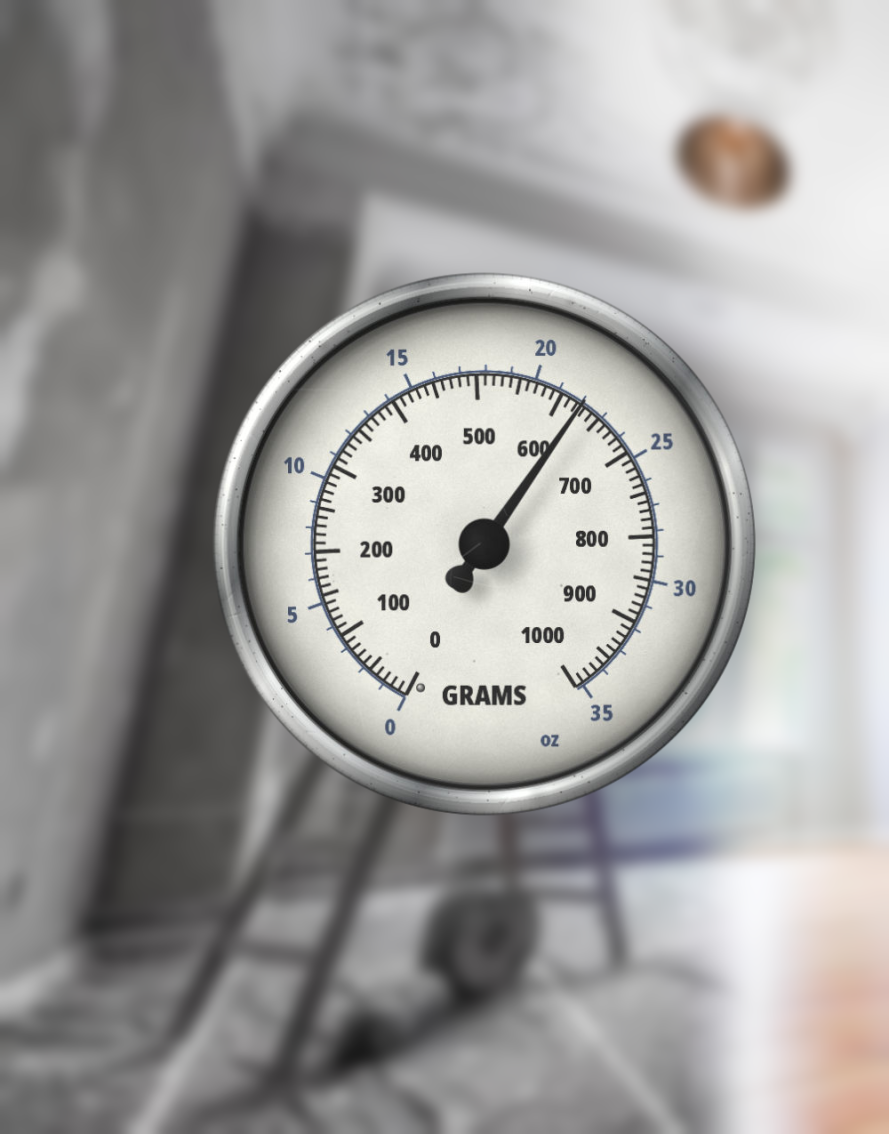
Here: 625 g
